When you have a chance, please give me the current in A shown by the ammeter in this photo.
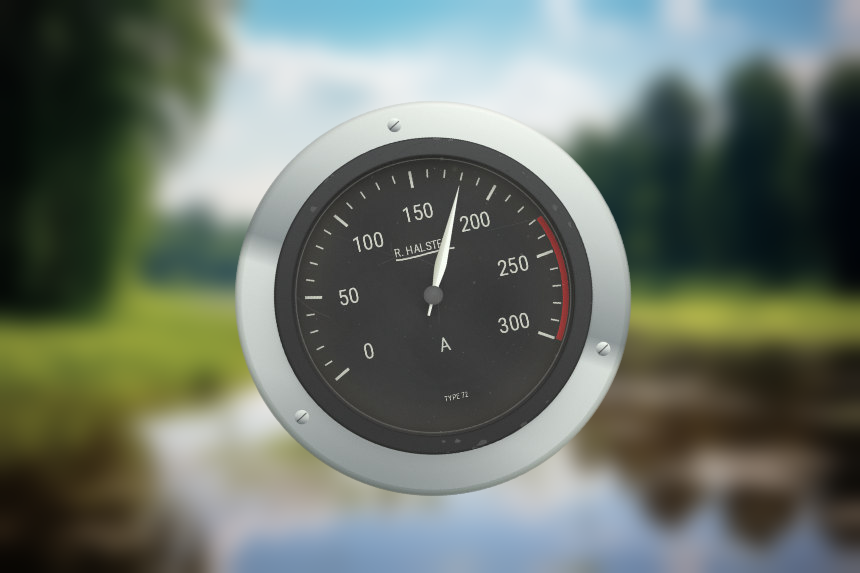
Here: 180 A
